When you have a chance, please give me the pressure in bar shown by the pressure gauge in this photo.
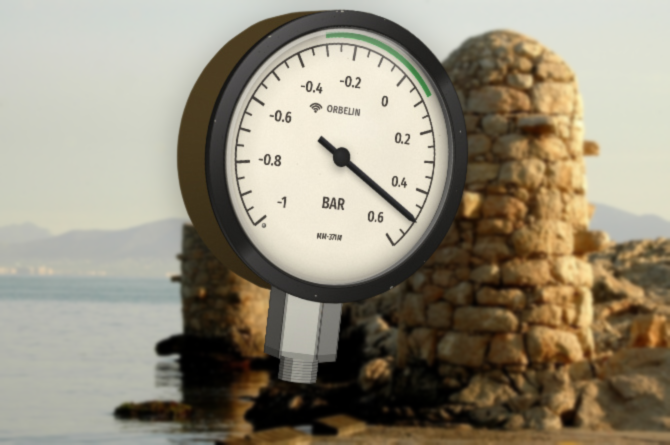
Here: 0.5 bar
